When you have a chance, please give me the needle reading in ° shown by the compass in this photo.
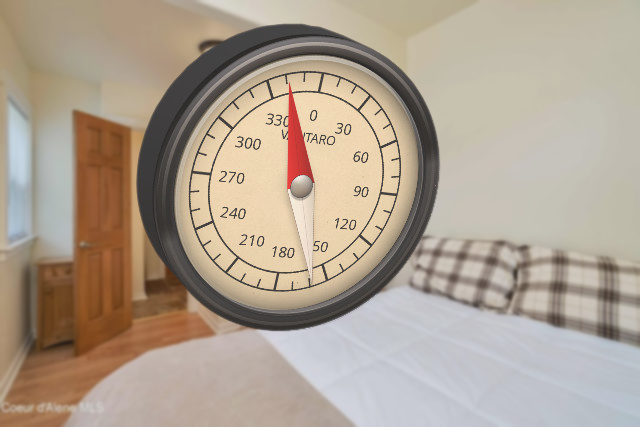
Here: 340 °
